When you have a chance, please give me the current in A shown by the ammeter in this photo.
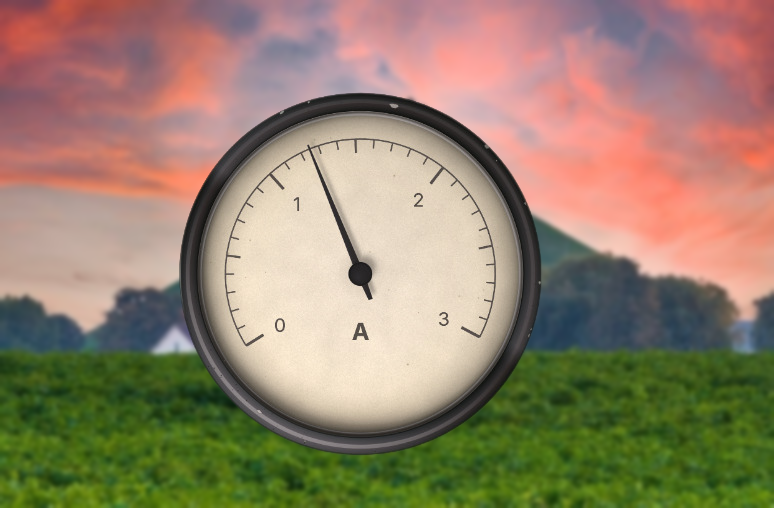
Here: 1.25 A
